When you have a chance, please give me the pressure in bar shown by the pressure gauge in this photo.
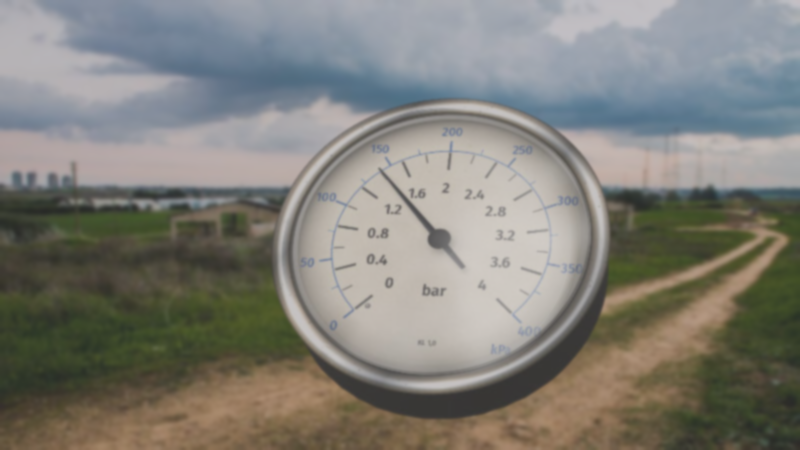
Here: 1.4 bar
